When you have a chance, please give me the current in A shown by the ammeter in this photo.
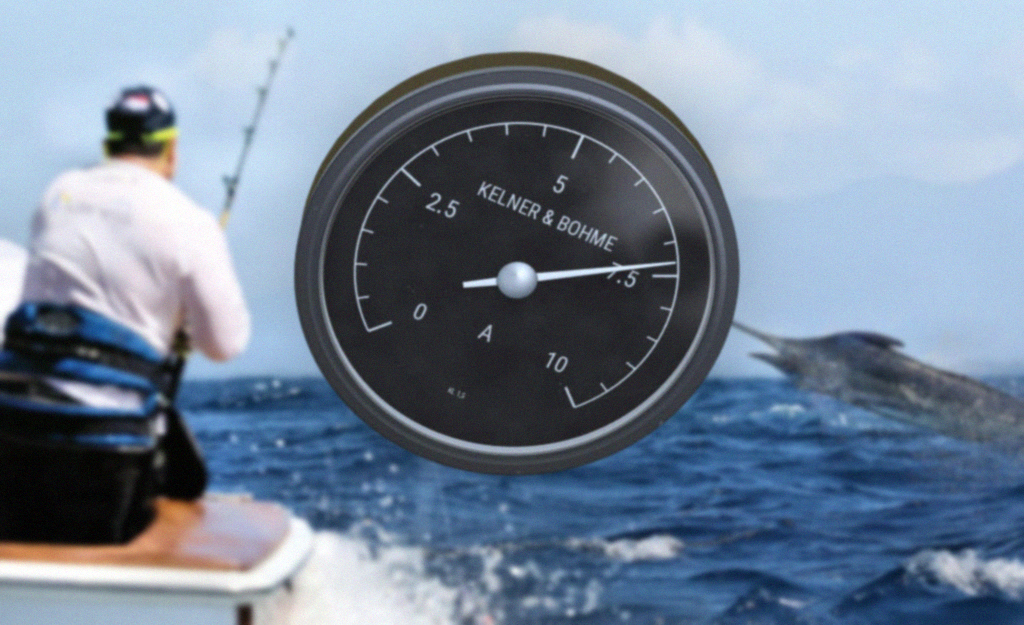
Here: 7.25 A
